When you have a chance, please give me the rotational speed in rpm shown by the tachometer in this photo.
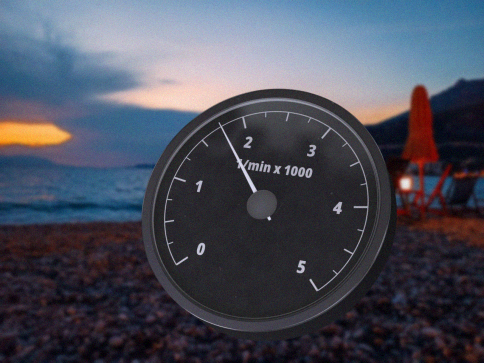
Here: 1750 rpm
